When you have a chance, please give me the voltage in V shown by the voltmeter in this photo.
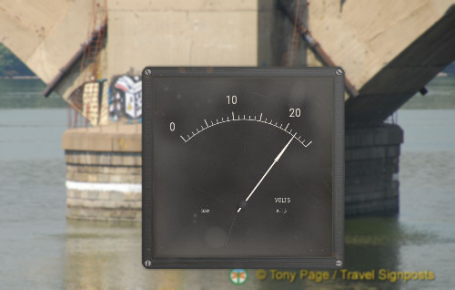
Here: 22 V
